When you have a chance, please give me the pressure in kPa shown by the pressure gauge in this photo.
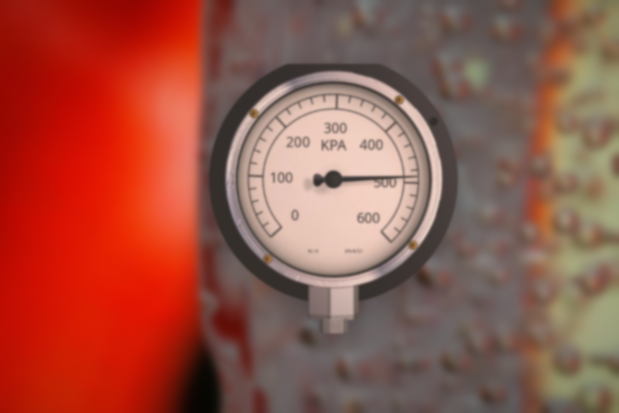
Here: 490 kPa
